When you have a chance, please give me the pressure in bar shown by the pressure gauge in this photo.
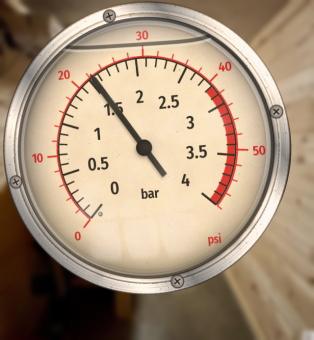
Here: 1.55 bar
